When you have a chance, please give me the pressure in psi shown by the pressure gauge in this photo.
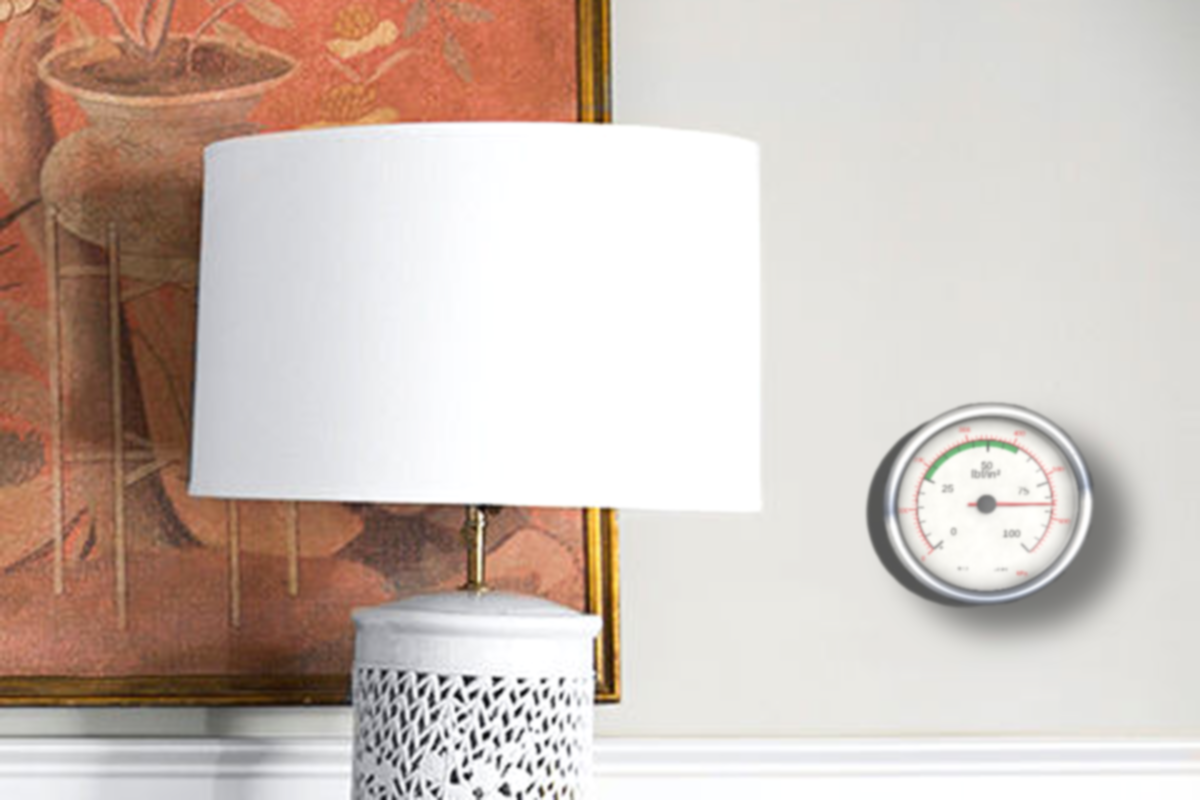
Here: 82.5 psi
